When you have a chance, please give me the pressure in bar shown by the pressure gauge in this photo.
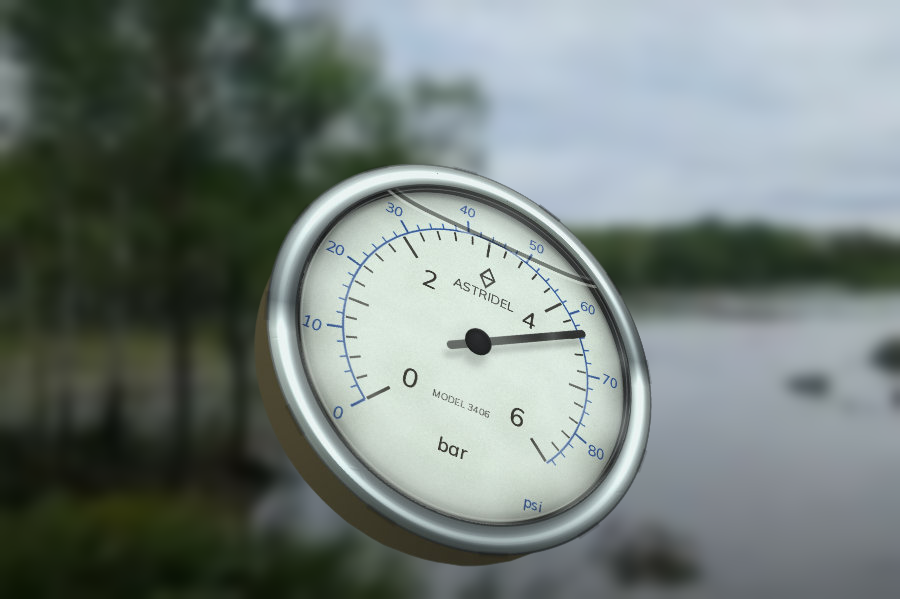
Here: 4.4 bar
